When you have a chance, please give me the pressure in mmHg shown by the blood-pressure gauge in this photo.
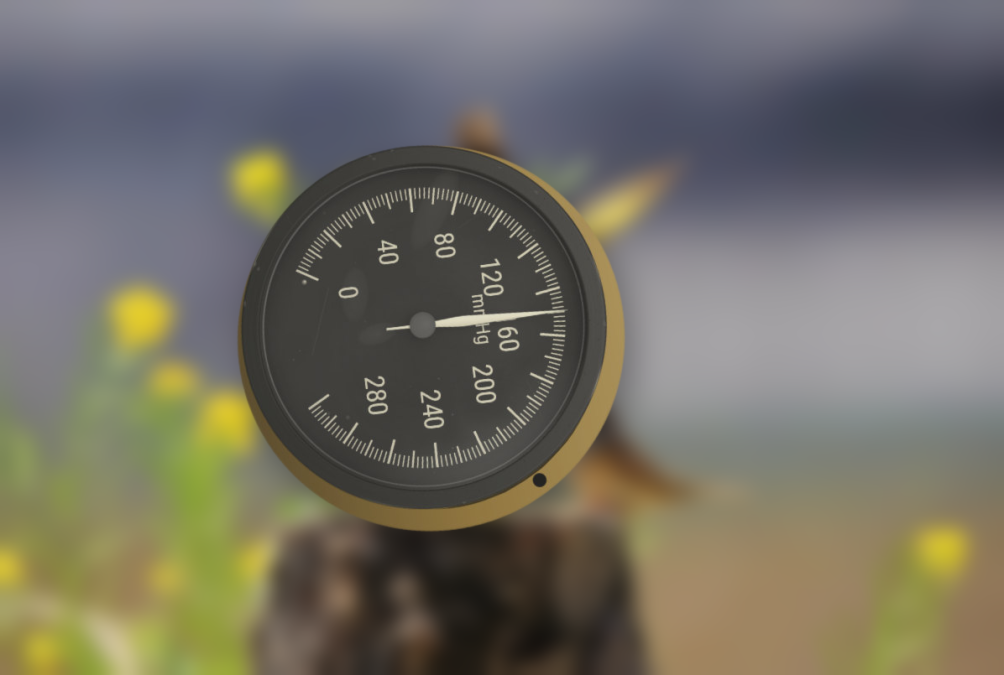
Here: 150 mmHg
